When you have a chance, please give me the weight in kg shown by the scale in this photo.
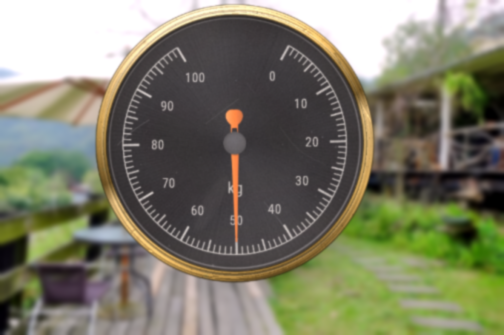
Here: 50 kg
